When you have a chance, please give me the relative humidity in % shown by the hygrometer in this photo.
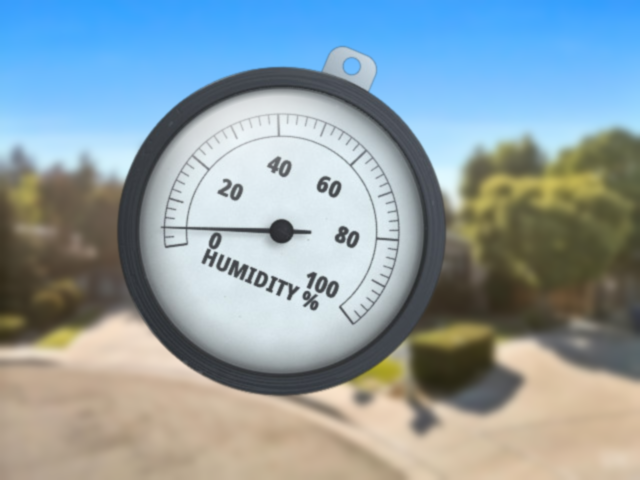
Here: 4 %
